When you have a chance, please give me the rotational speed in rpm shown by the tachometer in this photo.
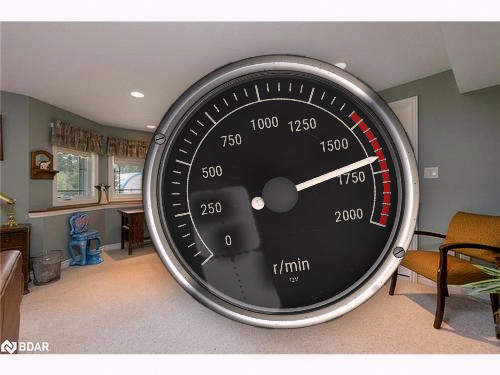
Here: 1675 rpm
